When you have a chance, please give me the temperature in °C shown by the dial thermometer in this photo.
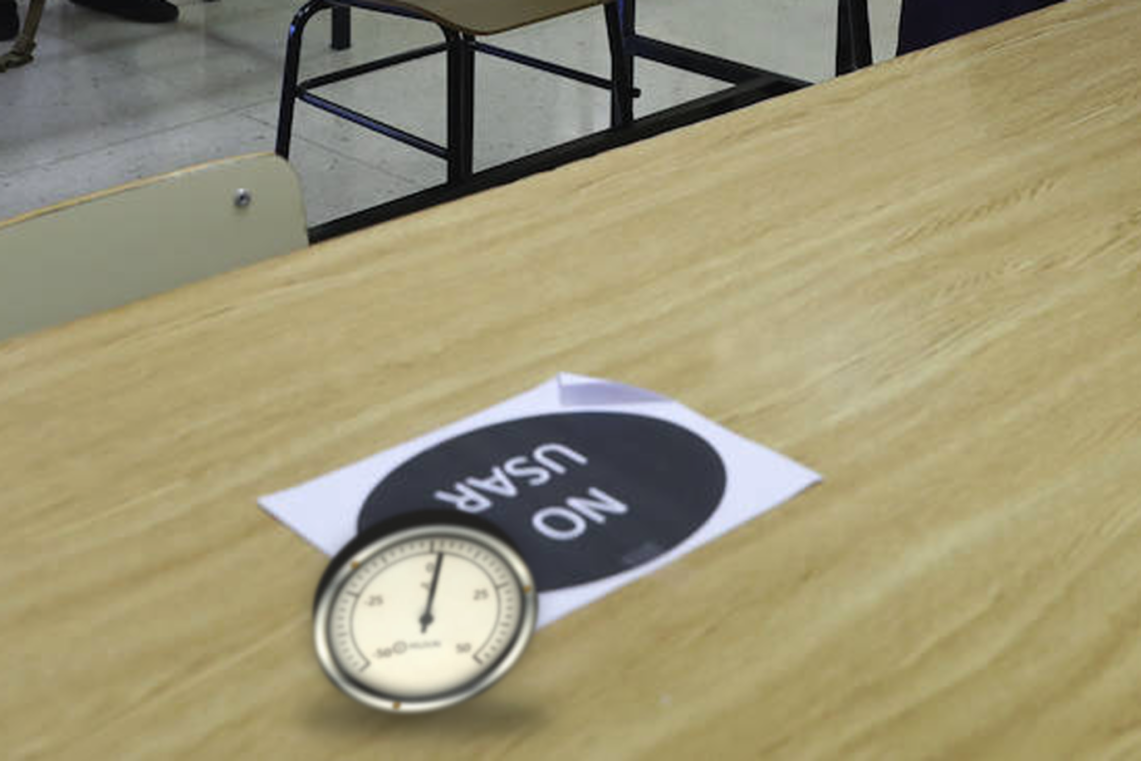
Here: 2.5 °C
